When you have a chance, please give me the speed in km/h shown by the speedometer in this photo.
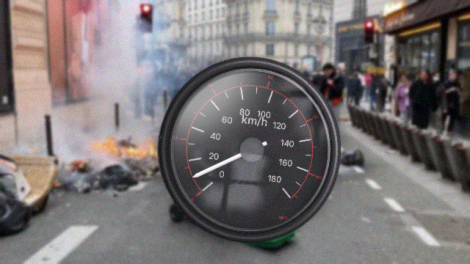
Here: 10 km/h
